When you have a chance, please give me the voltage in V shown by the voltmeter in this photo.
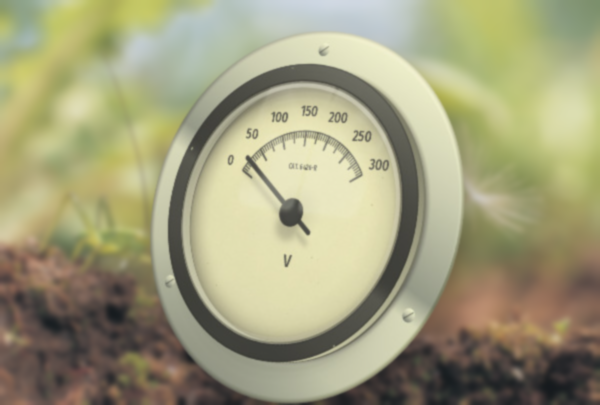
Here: 25 V
